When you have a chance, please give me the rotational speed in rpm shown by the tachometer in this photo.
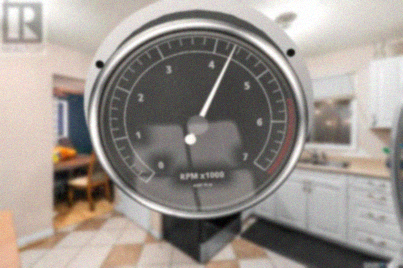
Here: 4300 rpm
